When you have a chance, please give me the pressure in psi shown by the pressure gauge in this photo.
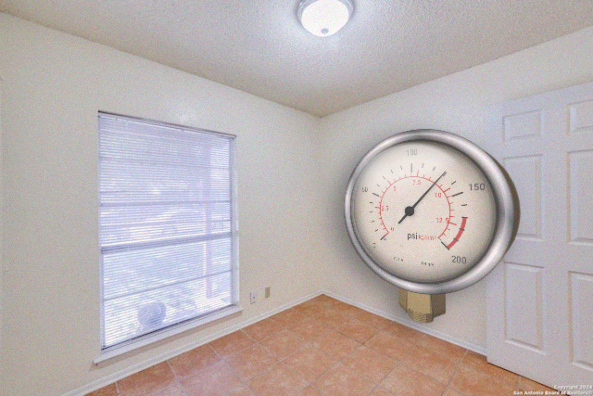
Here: 130 psi
